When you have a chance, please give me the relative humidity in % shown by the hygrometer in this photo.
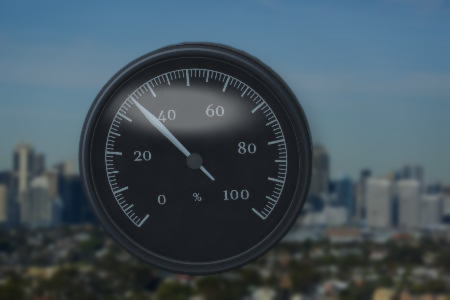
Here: 35 %
